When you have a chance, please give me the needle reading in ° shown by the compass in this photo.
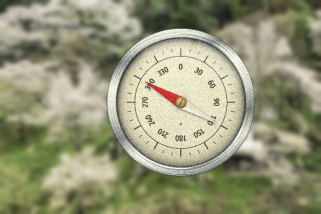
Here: 300 °
